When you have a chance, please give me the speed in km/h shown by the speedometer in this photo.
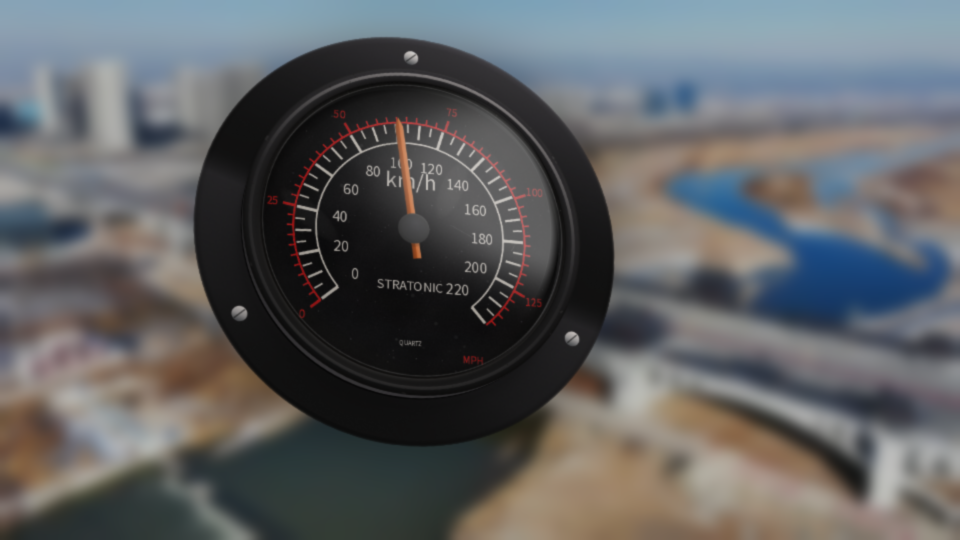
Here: 100 km/h
